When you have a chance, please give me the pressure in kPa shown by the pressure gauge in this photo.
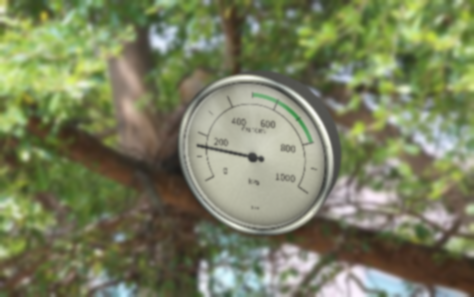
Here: 150 kPa
